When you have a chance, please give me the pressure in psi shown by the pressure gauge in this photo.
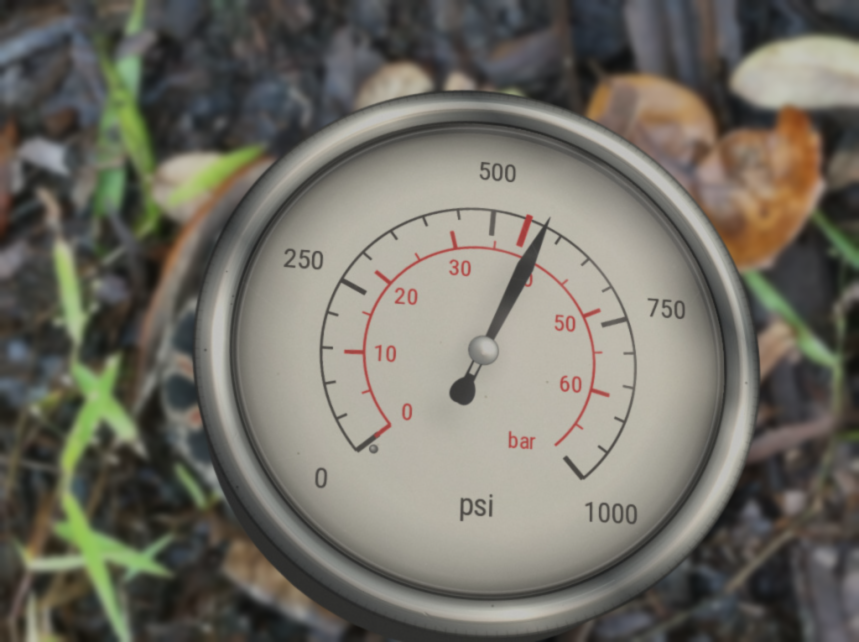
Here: 575 psi
